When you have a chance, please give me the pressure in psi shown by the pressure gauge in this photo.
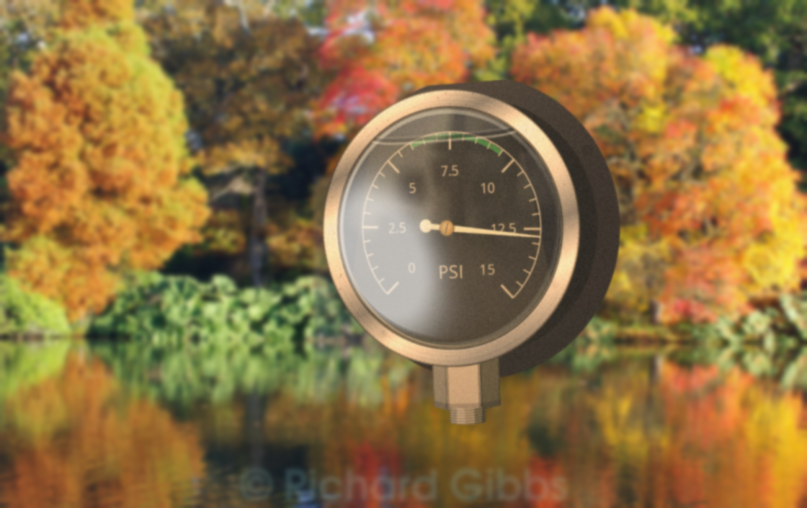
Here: 12.75 psi
